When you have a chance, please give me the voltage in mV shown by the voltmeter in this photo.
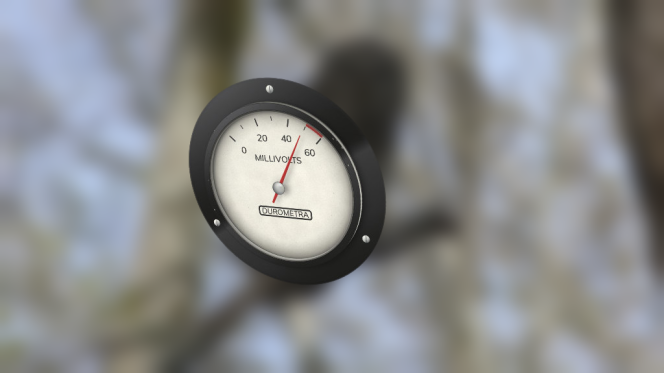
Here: 50 mV
